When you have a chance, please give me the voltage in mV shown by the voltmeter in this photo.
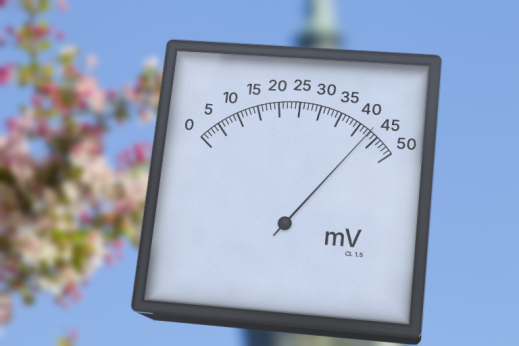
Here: 43 mV
